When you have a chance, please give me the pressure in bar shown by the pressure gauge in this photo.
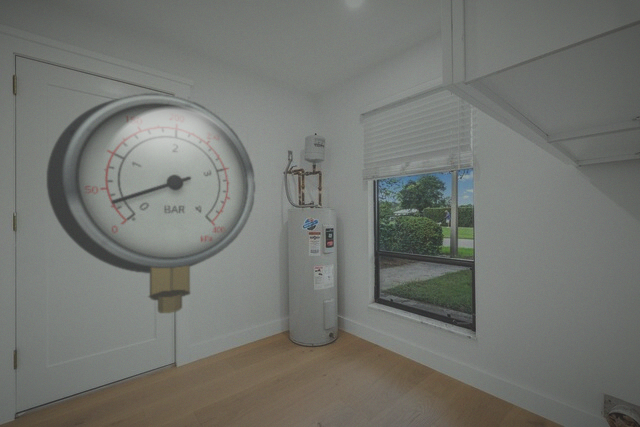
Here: 0.3 bar
